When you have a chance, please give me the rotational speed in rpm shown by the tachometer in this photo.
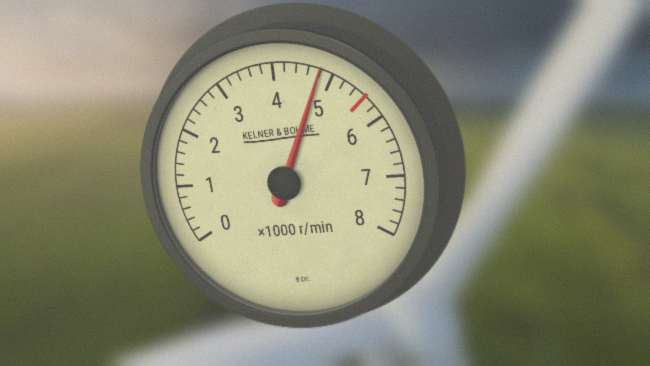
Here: 4800 rpm
